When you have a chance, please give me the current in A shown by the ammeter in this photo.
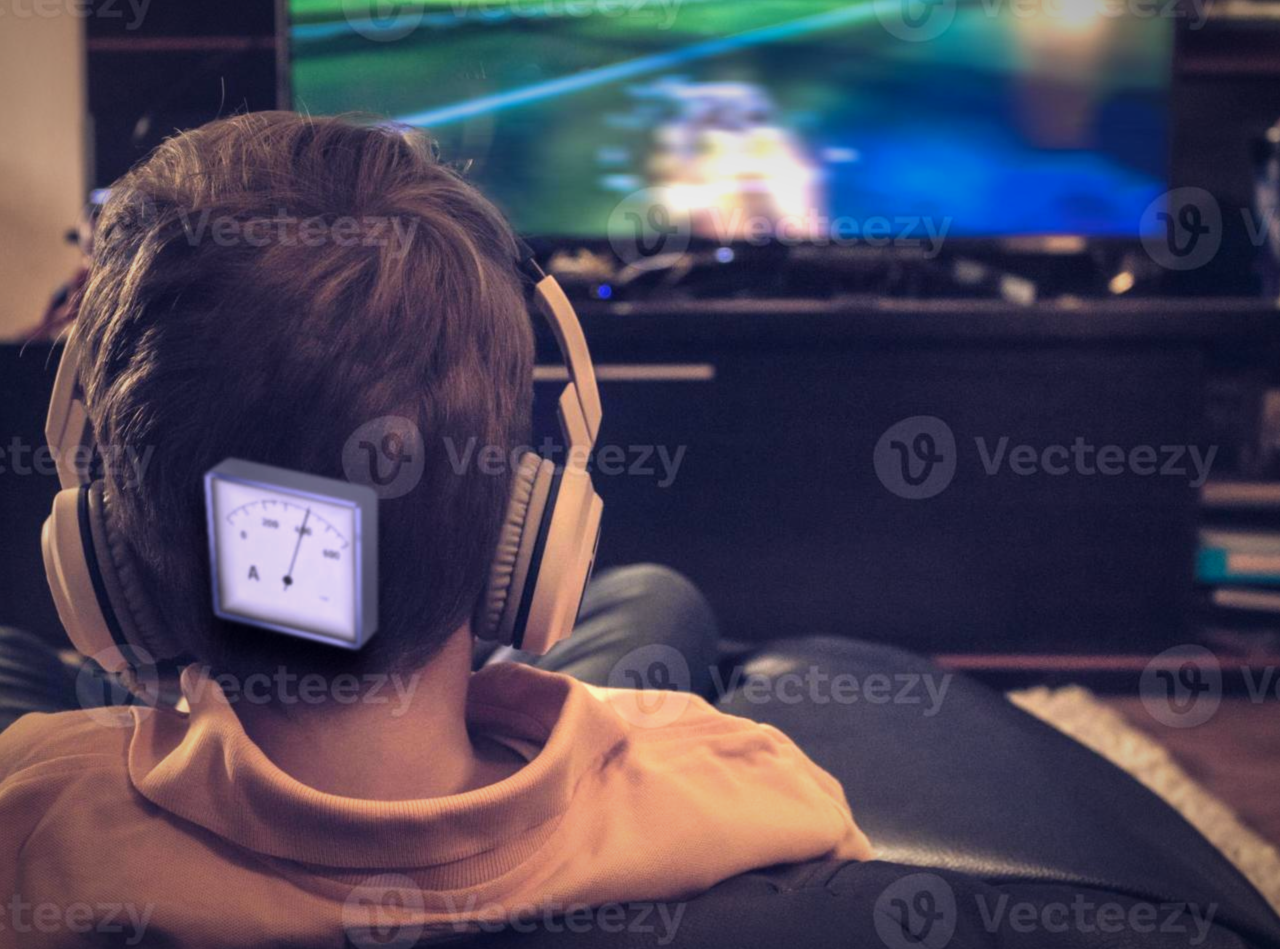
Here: 400 A
